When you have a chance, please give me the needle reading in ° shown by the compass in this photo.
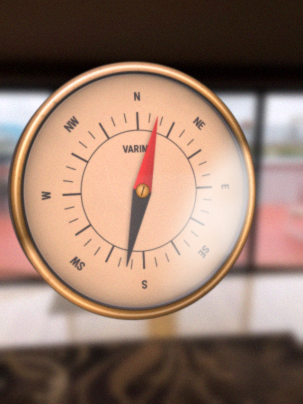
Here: 15 °
